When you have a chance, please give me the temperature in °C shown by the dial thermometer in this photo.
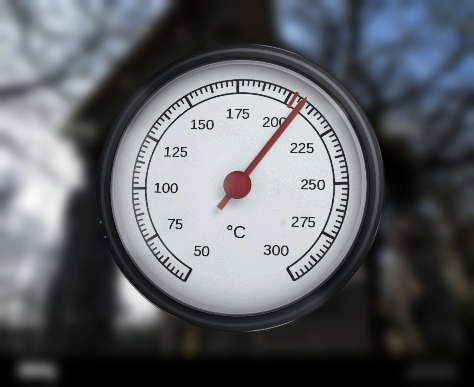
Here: 207.5 °C
